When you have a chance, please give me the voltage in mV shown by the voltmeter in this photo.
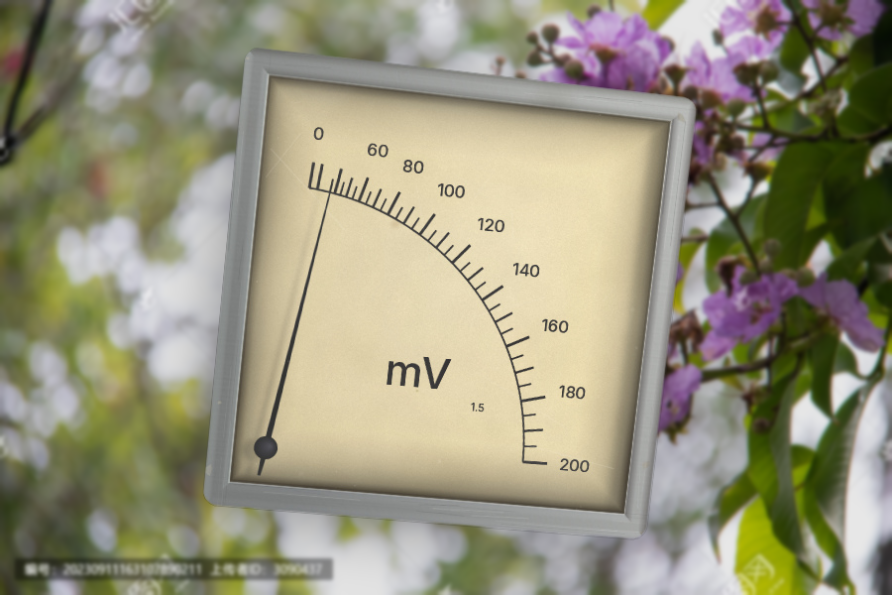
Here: 35 mV
